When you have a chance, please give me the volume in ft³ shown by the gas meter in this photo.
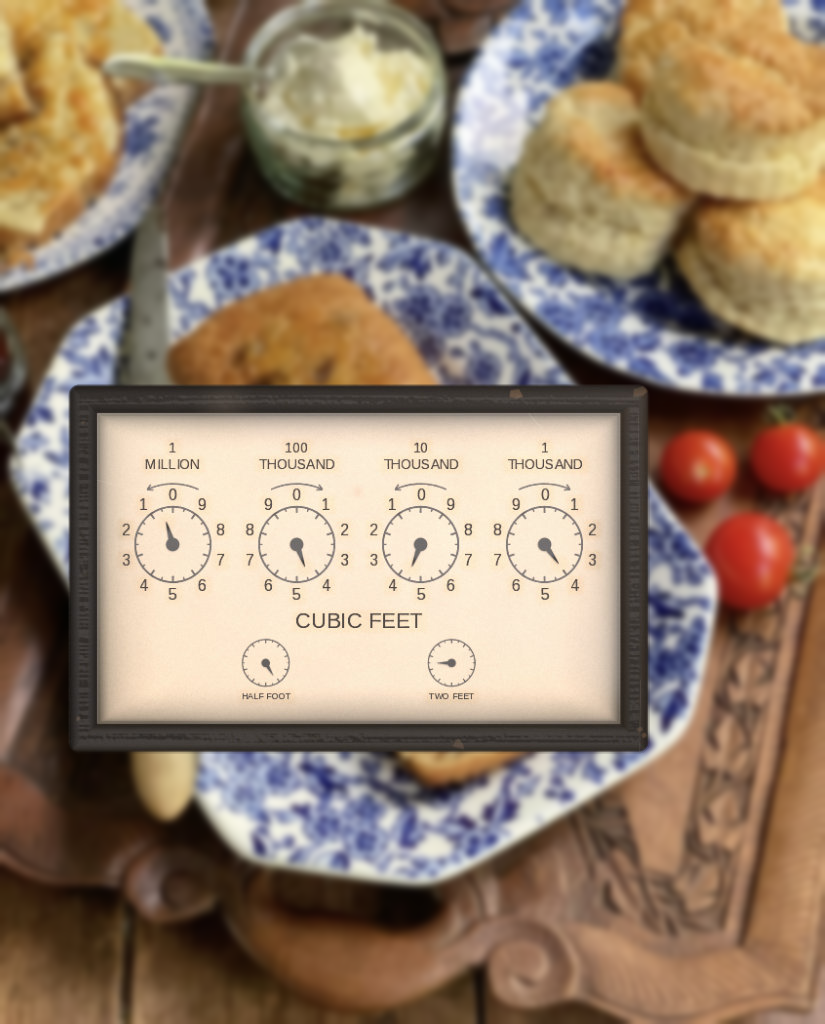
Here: 44400 ft³
